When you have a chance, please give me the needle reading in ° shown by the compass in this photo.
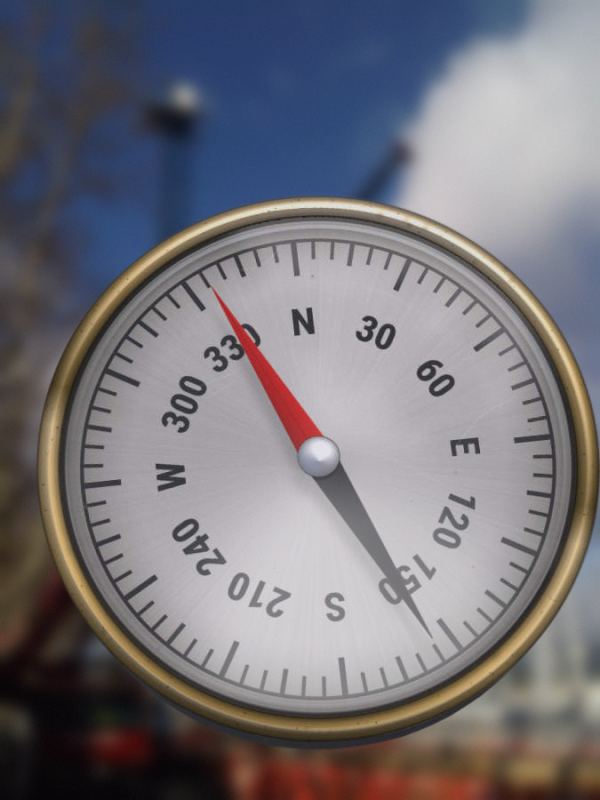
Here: 335 °
